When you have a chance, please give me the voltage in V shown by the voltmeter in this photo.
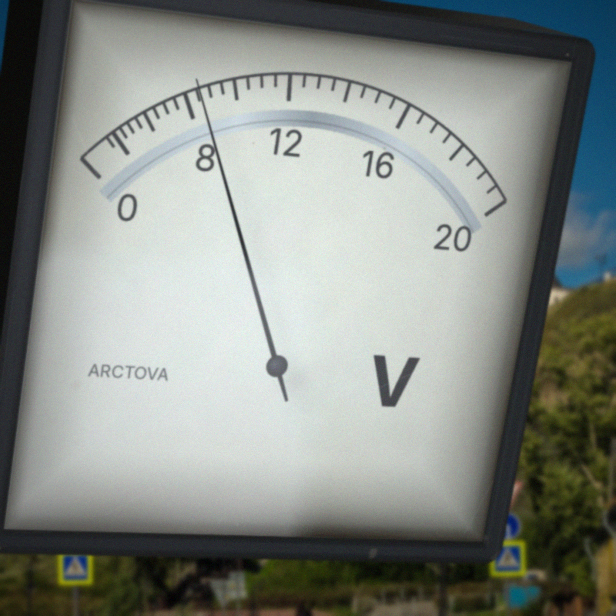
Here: 8.5 V
